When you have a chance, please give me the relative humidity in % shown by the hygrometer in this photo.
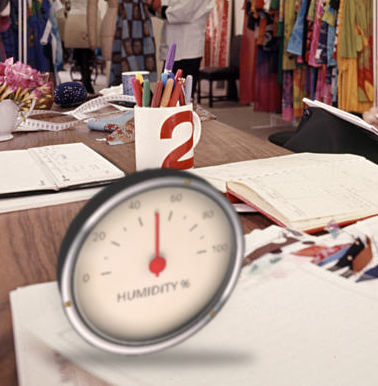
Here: 50 %
